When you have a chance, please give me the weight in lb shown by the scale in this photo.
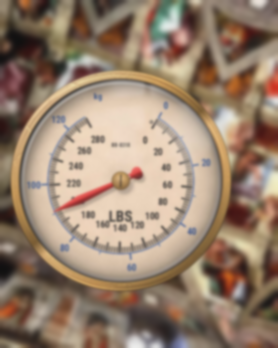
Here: 200 lb
